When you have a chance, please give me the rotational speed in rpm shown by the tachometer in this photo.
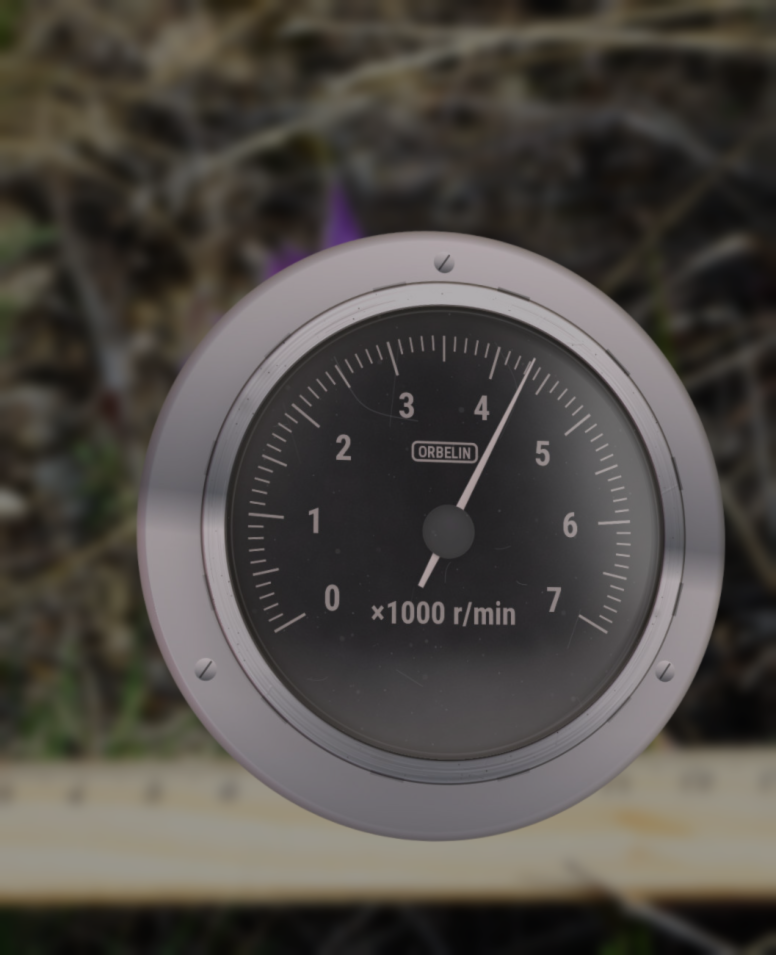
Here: 4300 rpm
